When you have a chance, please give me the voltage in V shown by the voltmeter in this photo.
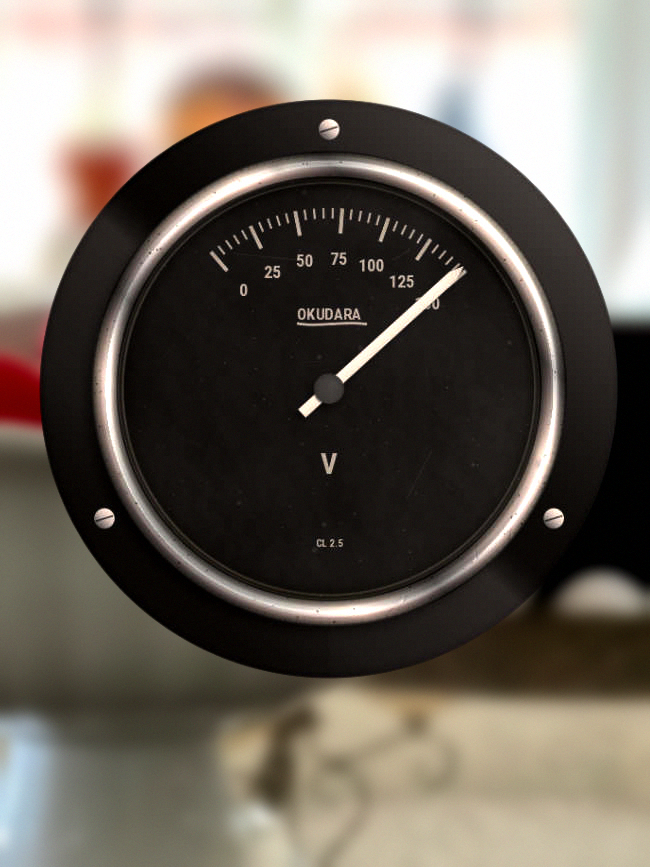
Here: 147.5 V
